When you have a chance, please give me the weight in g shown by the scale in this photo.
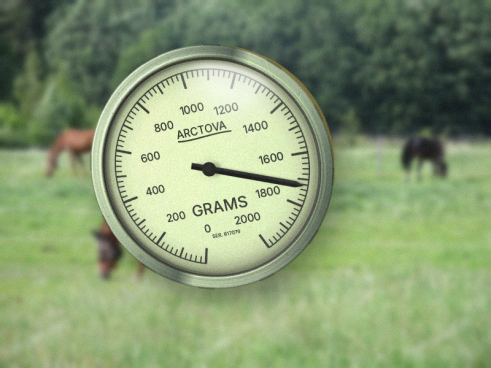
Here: 1720 g
